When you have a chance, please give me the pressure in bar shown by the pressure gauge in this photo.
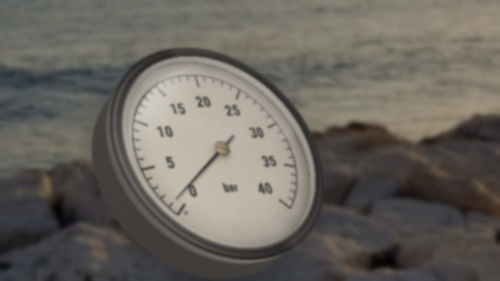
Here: 1 bar
